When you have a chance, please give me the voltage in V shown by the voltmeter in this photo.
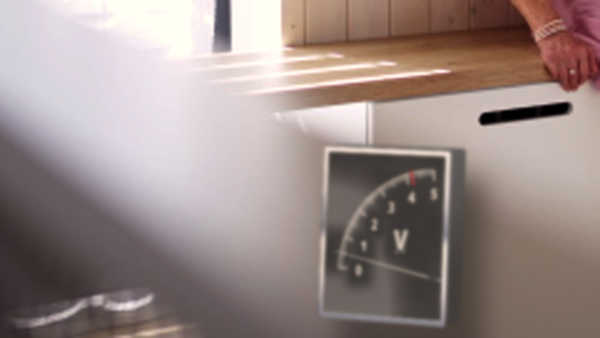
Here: 0.5 V
